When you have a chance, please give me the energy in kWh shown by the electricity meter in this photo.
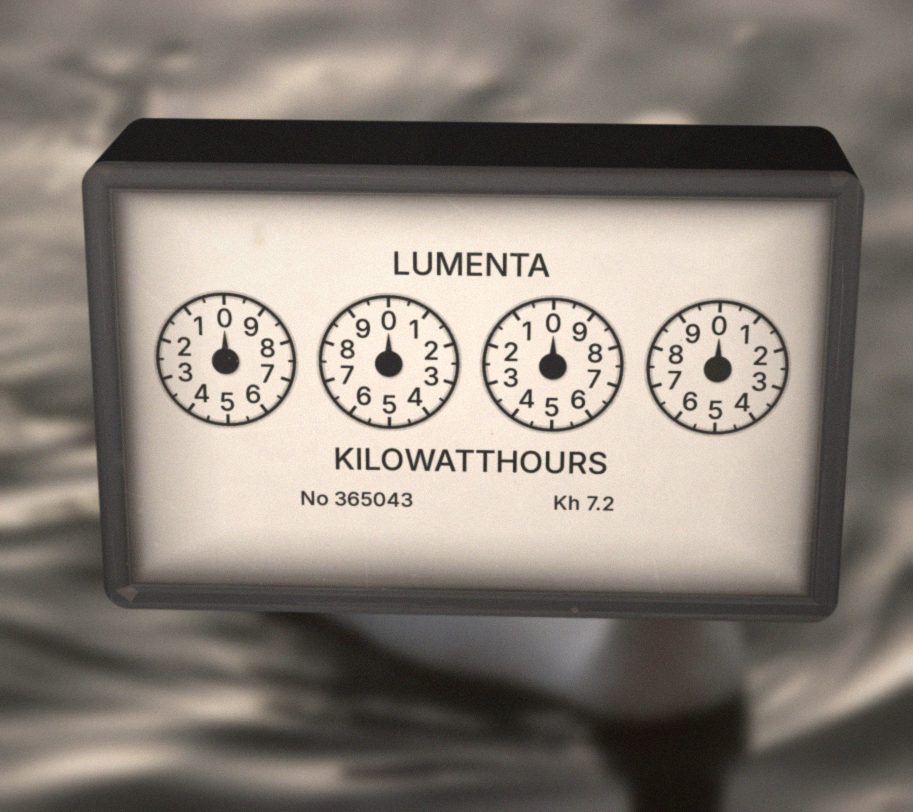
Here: 0 kWh
